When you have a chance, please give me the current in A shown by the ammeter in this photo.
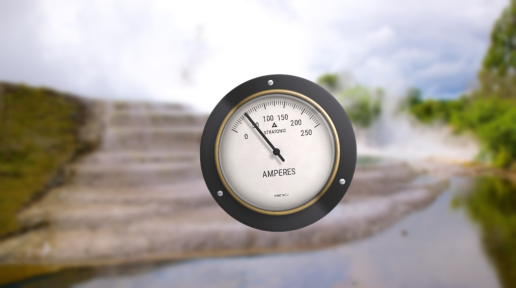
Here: 50 A
